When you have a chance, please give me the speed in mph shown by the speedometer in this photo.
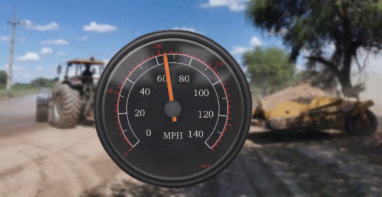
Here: 65 mph
